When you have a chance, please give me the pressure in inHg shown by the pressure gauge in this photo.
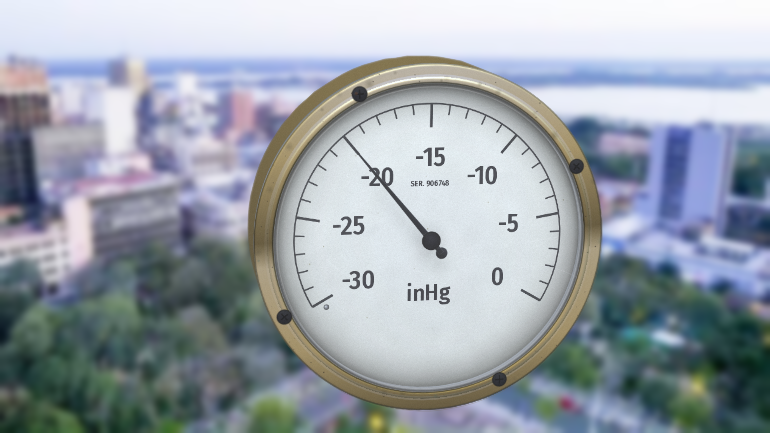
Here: -20 inHg
